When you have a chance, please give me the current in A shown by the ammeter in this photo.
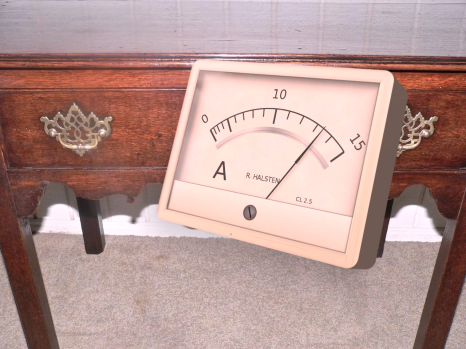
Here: 13.5 A
